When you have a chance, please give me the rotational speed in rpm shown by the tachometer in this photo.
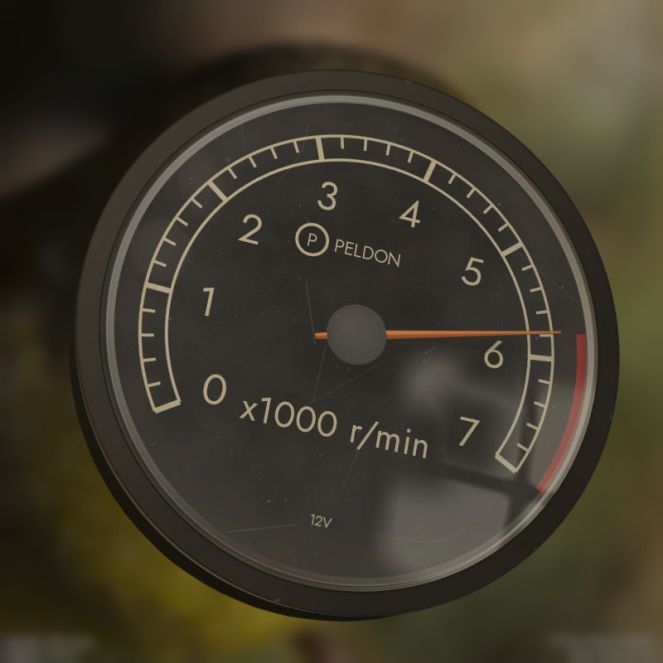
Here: 5800 rpm
